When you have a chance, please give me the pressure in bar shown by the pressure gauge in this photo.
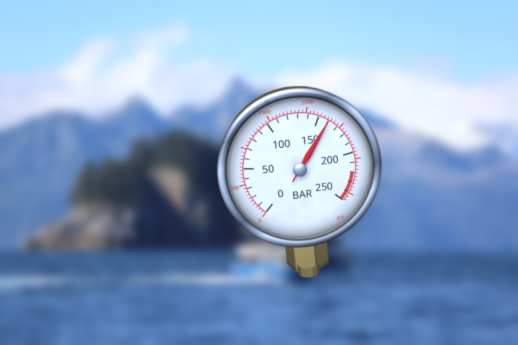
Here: 160 bar
